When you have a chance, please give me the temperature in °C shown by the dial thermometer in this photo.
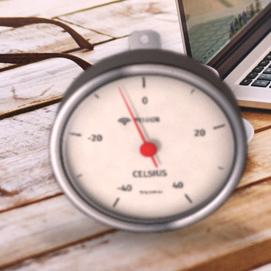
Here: -5 °C
